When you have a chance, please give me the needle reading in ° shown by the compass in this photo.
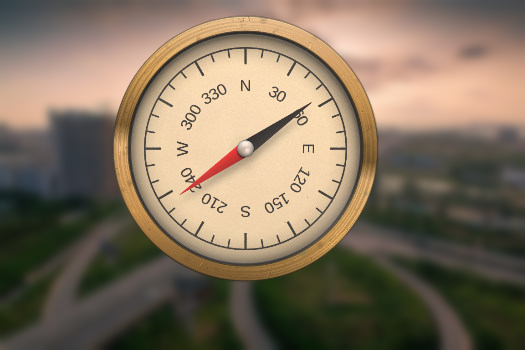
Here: 235 °
